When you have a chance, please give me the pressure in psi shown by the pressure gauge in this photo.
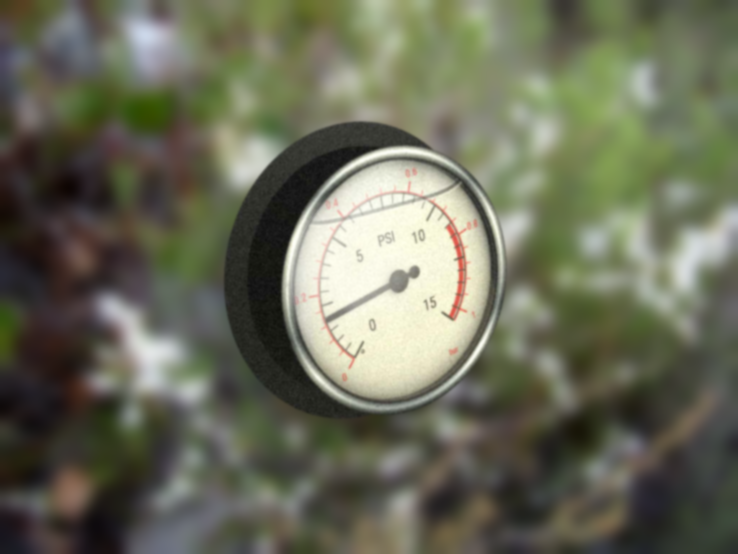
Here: 2 psi
